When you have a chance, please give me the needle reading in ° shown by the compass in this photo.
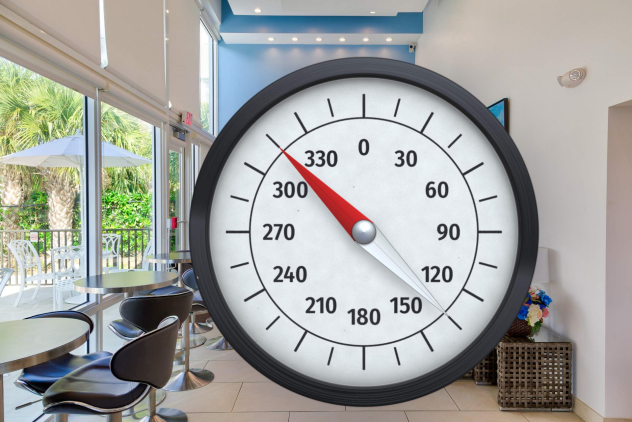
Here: 315 °
